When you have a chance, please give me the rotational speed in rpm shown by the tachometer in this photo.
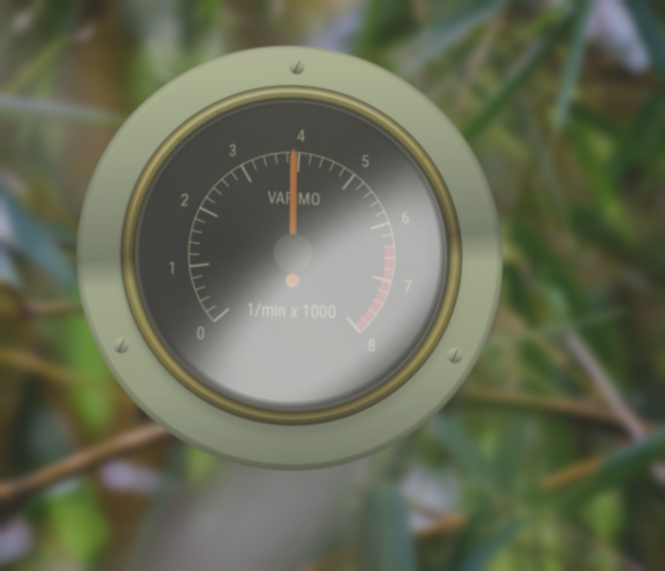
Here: 3900 rpm
